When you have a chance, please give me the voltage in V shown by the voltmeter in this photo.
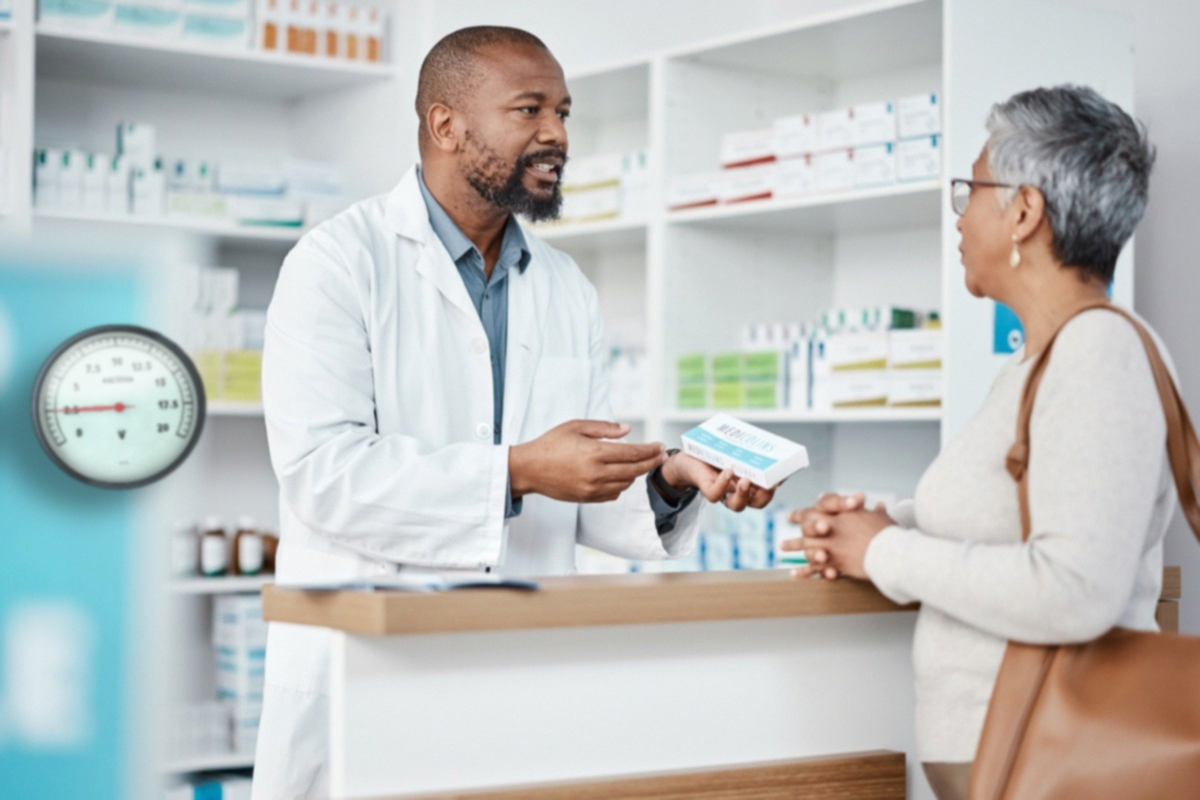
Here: 2.5 V
